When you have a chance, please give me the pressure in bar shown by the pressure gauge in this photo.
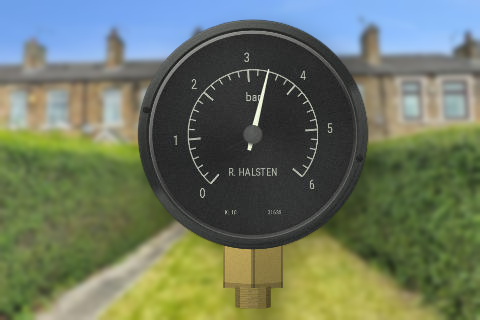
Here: 3.4 bar
